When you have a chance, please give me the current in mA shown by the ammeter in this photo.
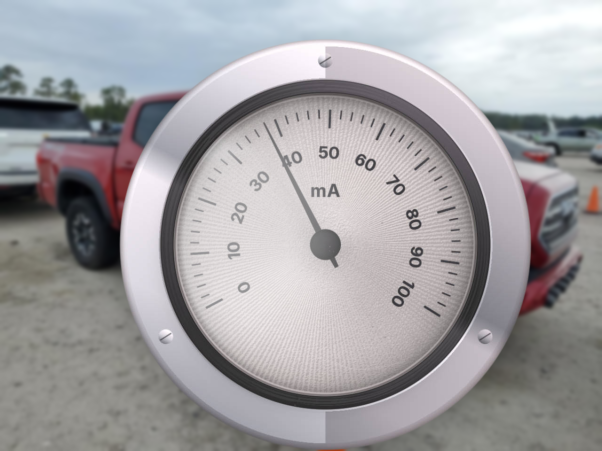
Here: 38 mA
